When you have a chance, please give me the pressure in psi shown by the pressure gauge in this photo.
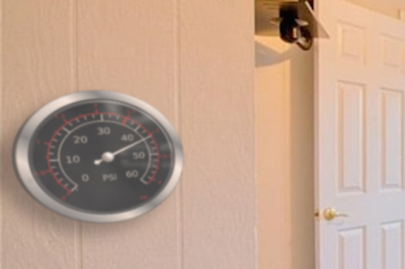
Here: 44 psi
